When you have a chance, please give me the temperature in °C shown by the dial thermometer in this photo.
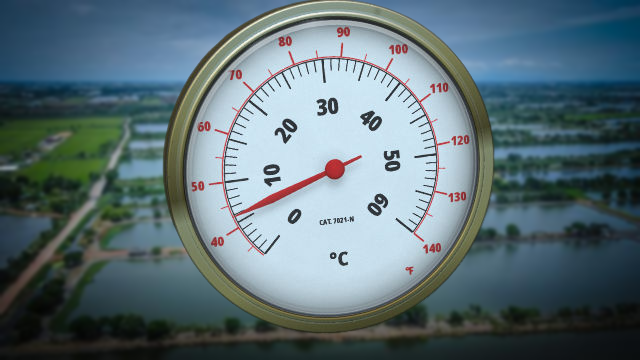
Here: 6 °C
